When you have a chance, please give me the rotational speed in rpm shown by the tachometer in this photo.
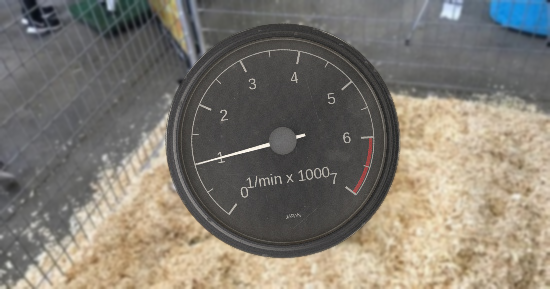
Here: 1000 rpm
